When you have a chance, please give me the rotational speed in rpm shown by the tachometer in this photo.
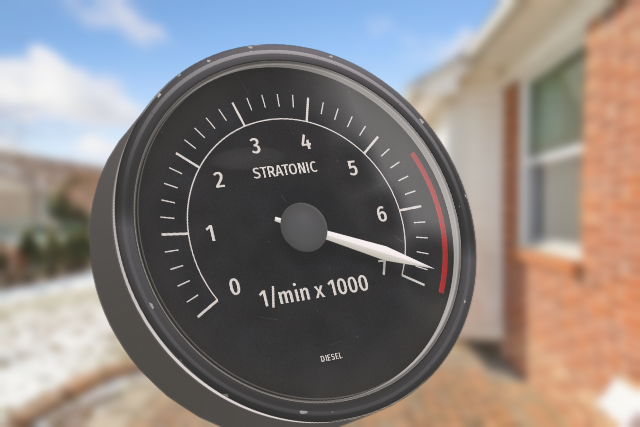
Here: 6800 rpm
